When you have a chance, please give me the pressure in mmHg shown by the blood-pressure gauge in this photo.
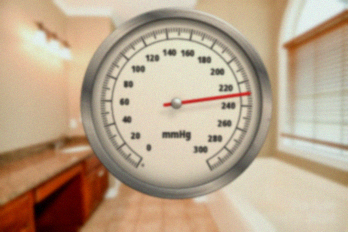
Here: 230 mmHg
